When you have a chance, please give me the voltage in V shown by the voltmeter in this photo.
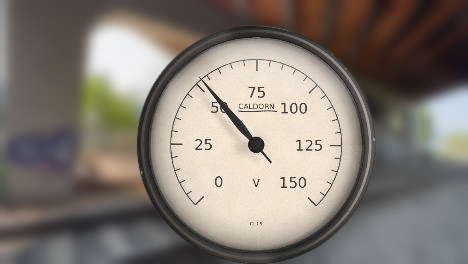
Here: 52.5 V
